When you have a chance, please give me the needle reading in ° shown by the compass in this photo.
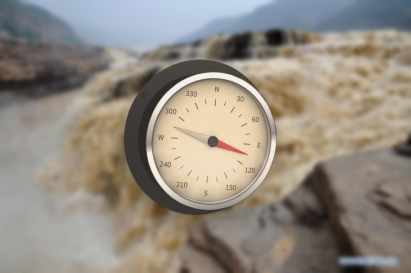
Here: 105 °
